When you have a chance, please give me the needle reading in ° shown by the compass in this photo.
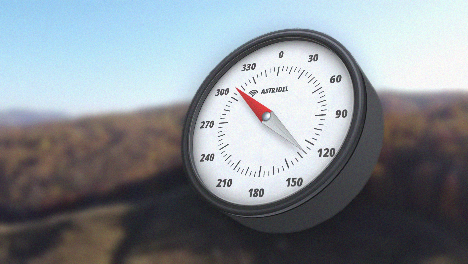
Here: 310 °
